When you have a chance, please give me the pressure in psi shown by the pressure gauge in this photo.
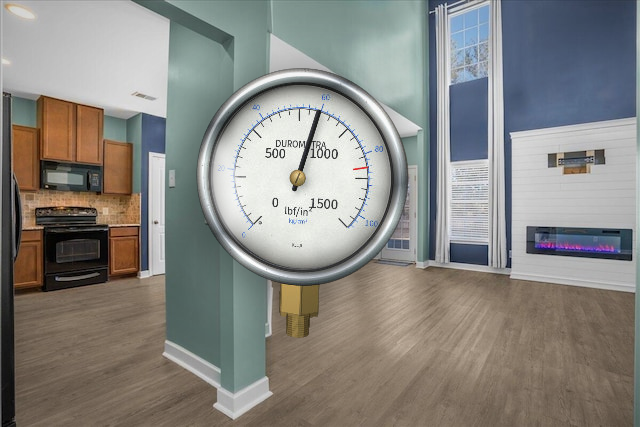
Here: 850 psi
